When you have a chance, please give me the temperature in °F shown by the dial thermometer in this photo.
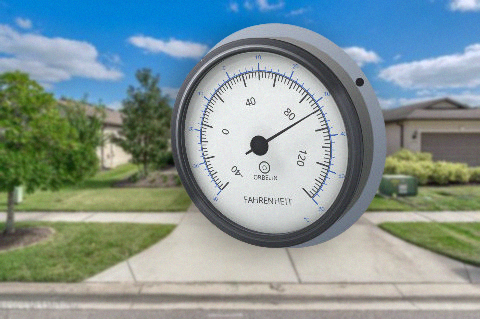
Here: 90 °F
